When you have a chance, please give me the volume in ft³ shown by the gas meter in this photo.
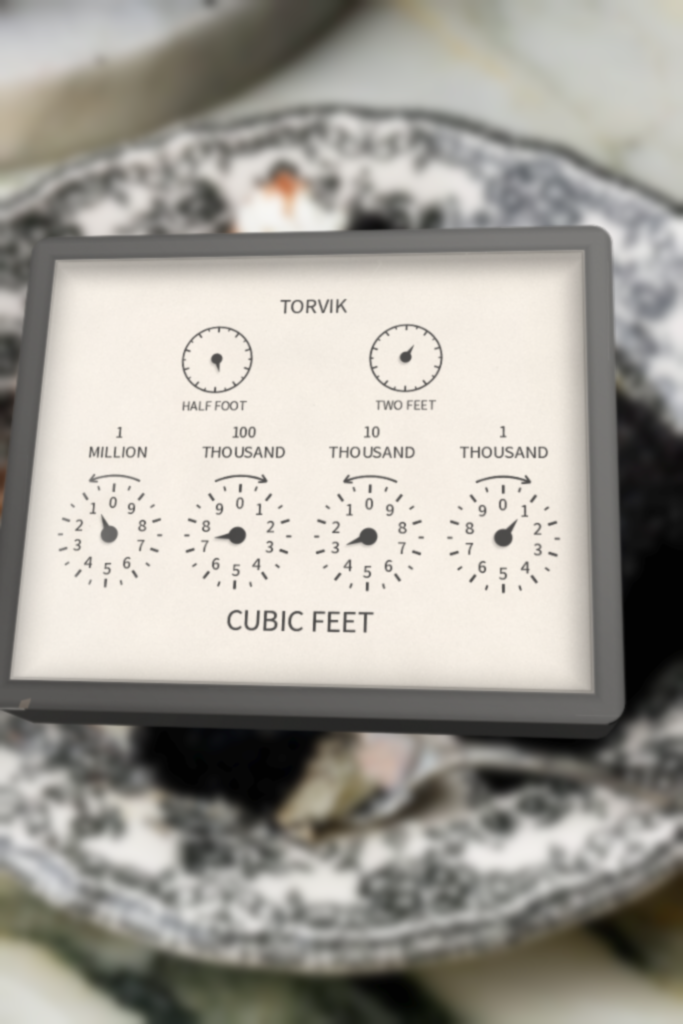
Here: 73100 ft³
